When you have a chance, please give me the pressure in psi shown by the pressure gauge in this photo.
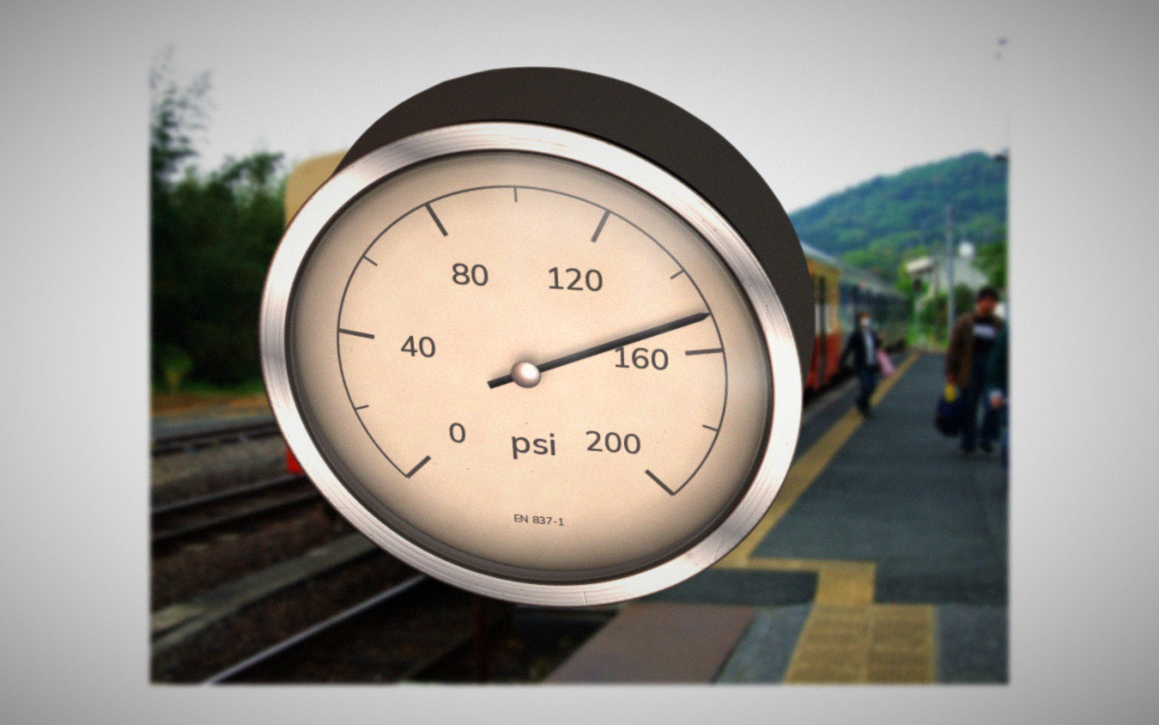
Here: 150 psi
